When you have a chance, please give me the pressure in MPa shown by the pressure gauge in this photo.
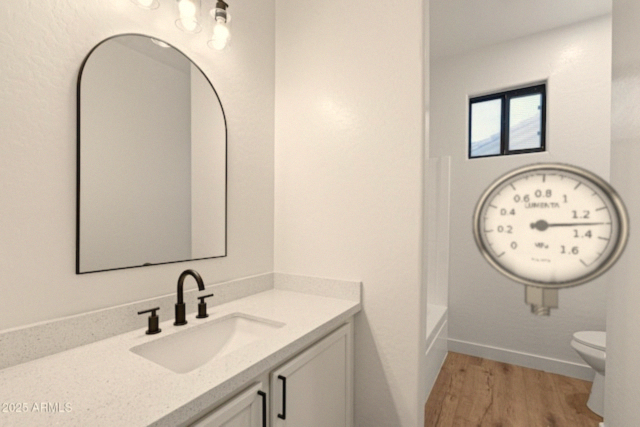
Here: 1.3 MPa
